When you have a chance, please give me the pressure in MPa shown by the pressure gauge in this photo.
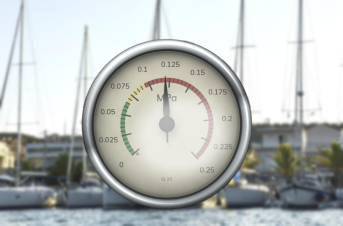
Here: 0.12 MPa
